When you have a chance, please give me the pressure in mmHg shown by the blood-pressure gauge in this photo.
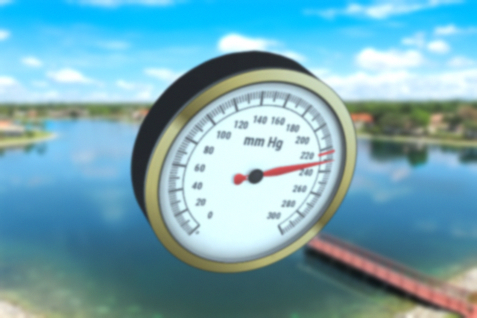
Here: 230 mmHg
